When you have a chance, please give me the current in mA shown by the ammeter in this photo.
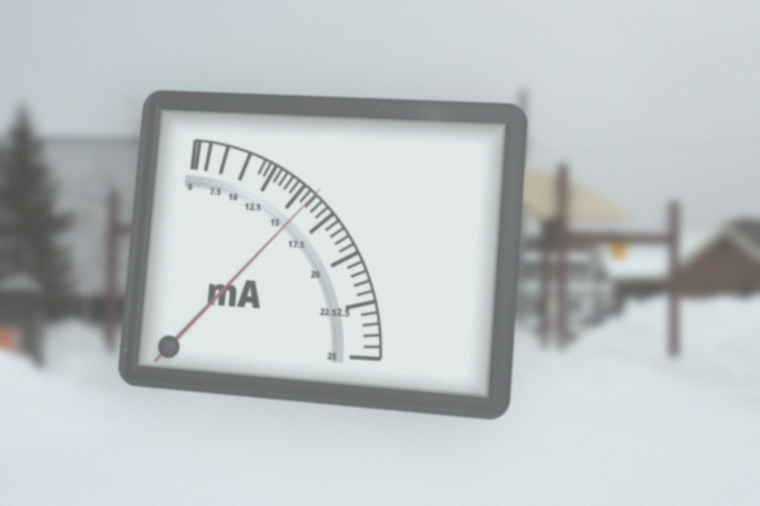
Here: 16 mA
